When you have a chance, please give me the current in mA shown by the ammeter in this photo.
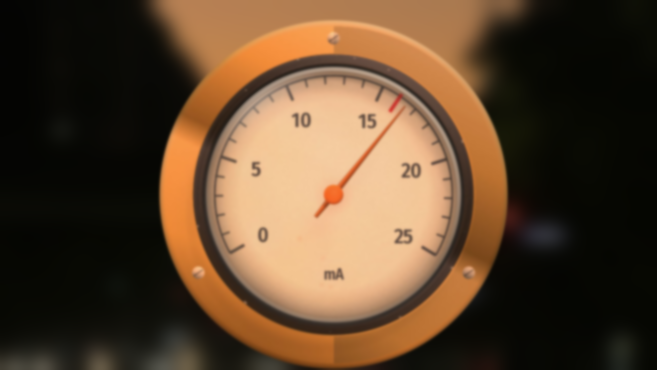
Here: 16.5 mA
